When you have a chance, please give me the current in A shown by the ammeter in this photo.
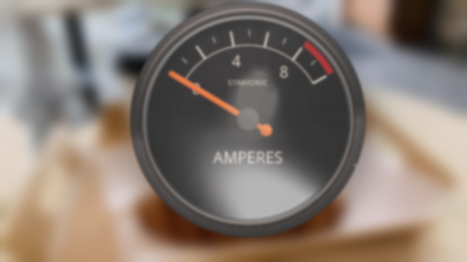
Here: 0 A
